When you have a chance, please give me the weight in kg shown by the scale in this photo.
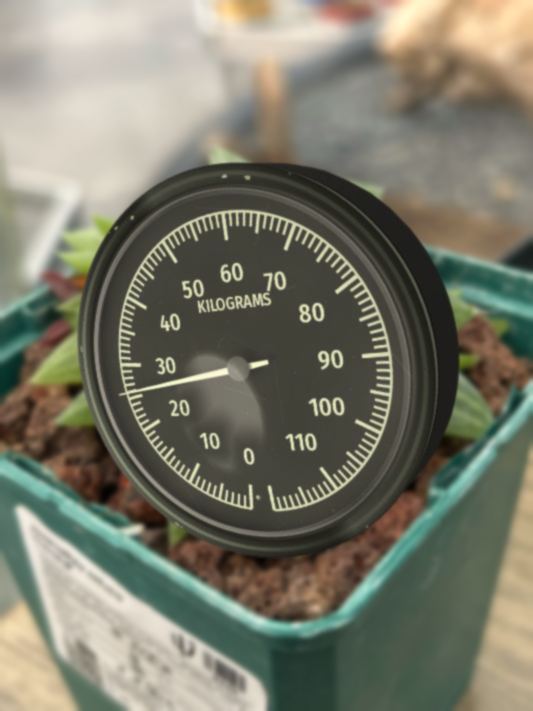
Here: 26 kg
